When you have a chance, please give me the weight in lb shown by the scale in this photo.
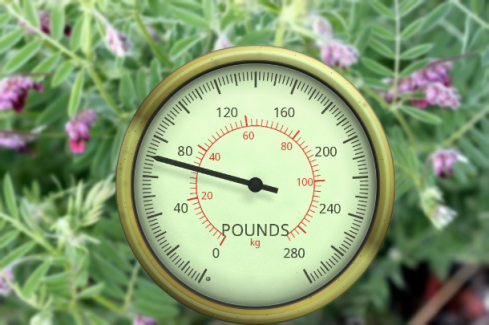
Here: 70 lb
